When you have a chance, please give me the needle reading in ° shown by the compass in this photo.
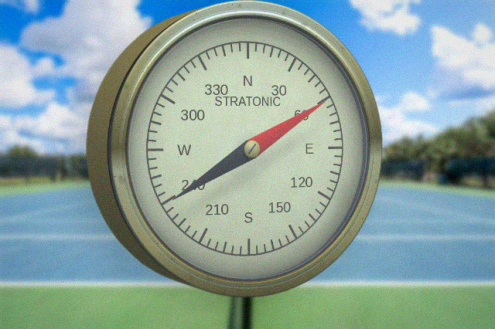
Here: 60 °
